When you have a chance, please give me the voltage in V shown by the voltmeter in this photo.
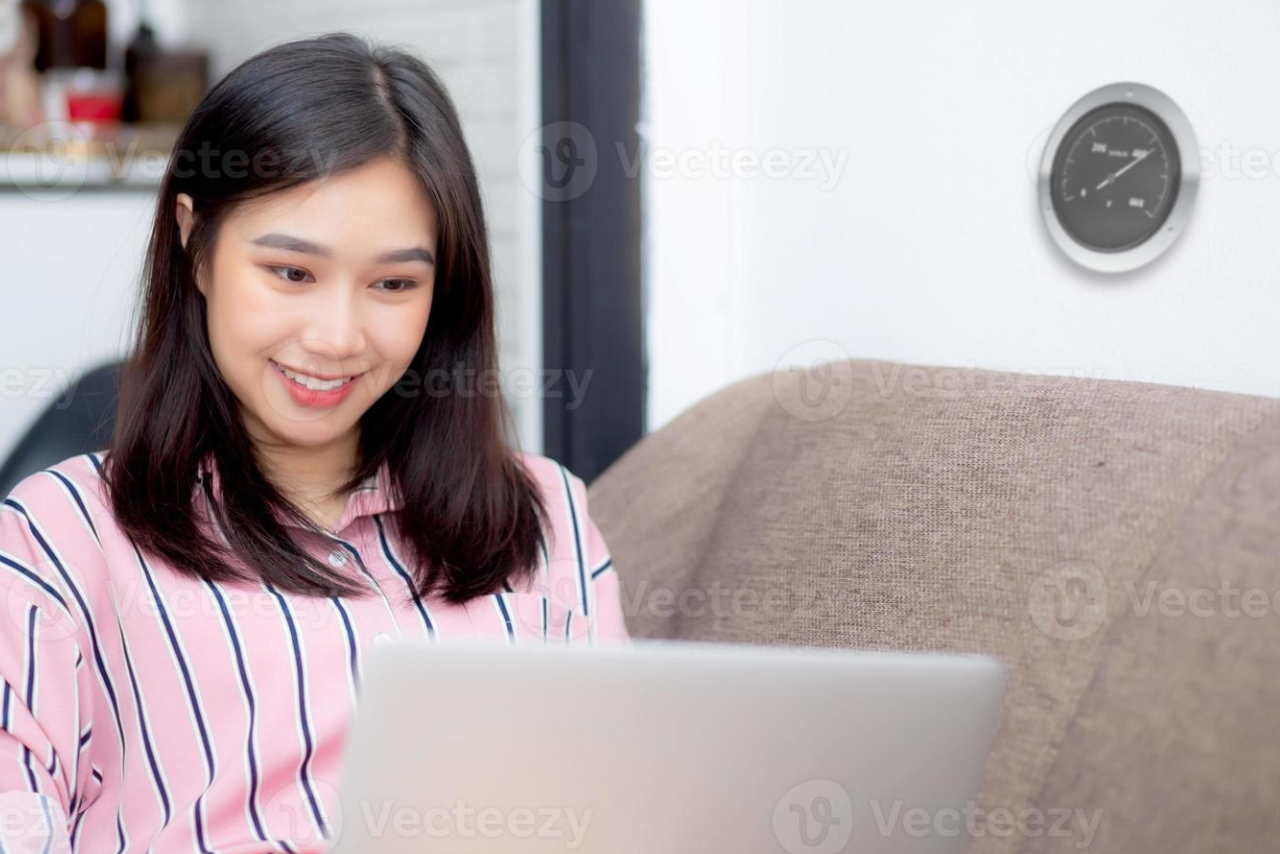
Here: 425 V
